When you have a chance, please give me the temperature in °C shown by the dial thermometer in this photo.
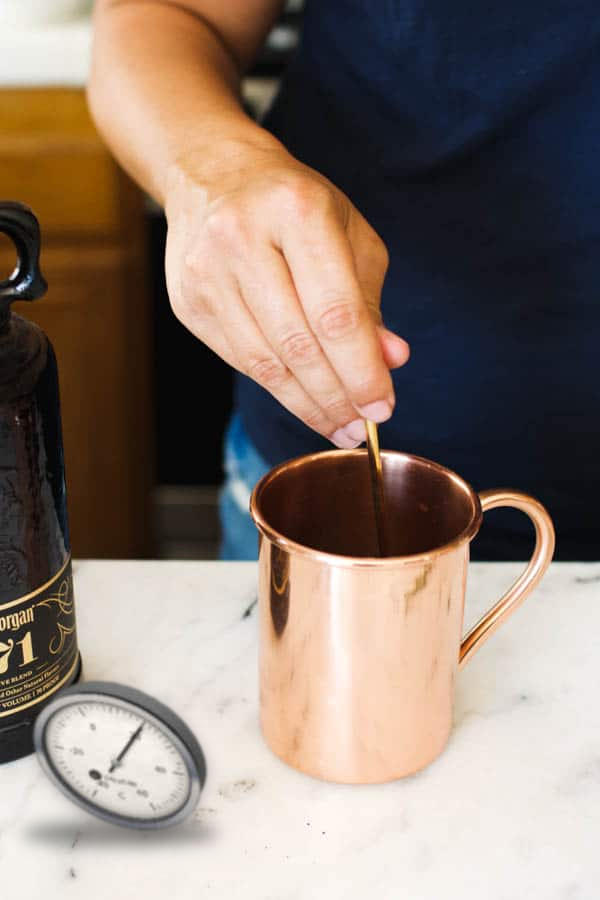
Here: 20 °C
